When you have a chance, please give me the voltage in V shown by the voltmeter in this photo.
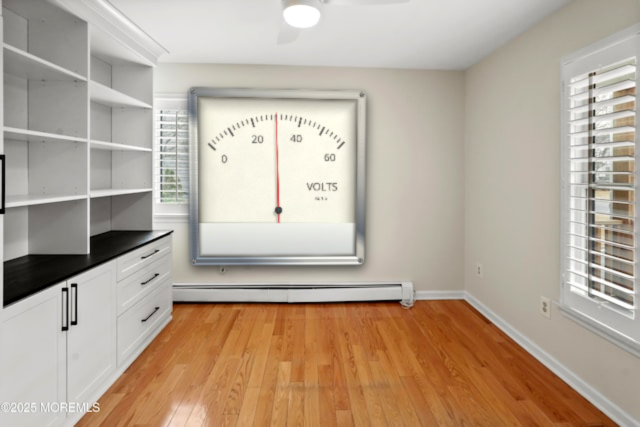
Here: 30 V
